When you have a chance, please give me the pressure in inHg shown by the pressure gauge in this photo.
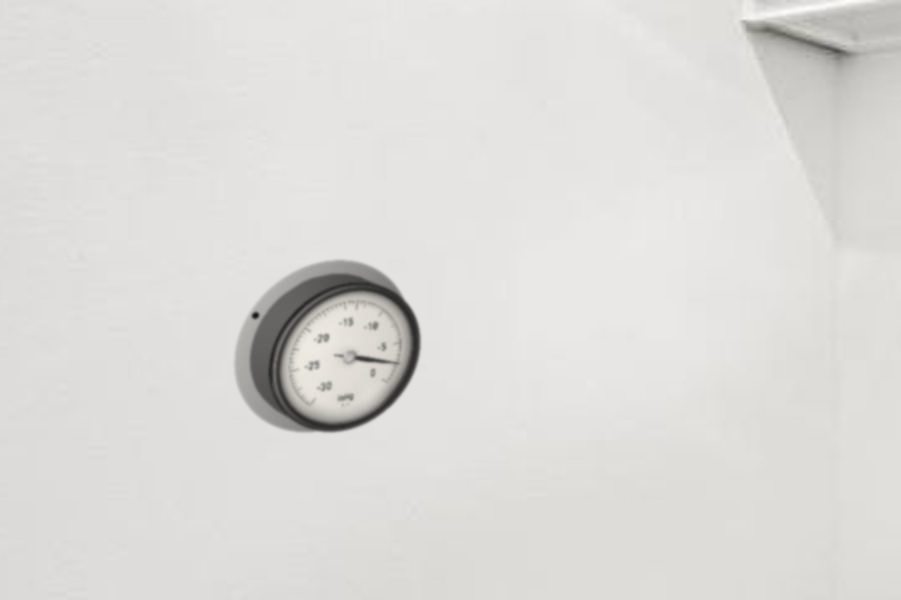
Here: -2.5 inHg
